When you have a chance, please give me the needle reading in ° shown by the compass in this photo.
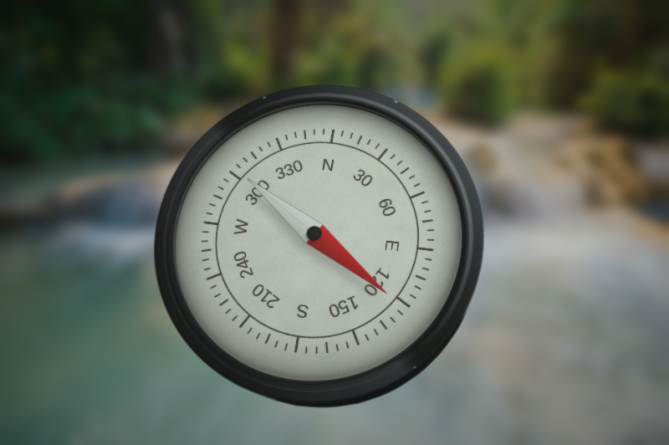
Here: 122.5 °
